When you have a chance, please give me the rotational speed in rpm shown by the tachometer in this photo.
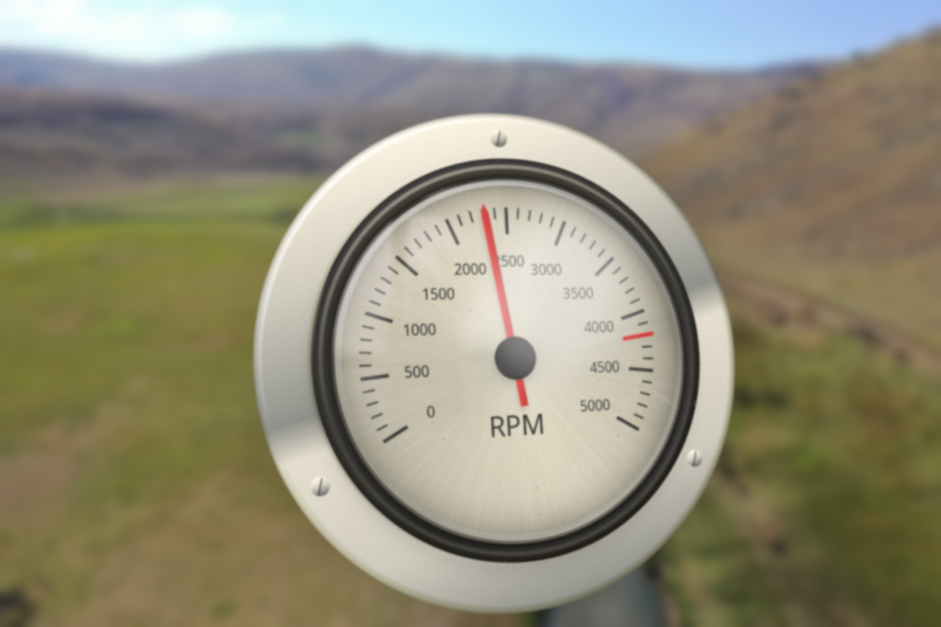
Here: 2300 rpm
